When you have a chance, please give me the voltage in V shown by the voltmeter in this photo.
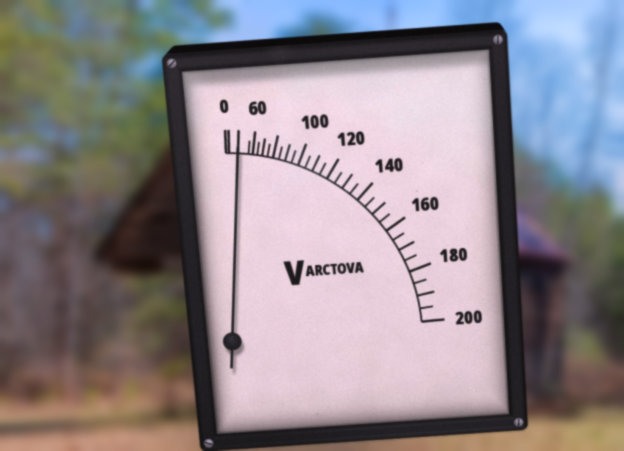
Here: 40 V
